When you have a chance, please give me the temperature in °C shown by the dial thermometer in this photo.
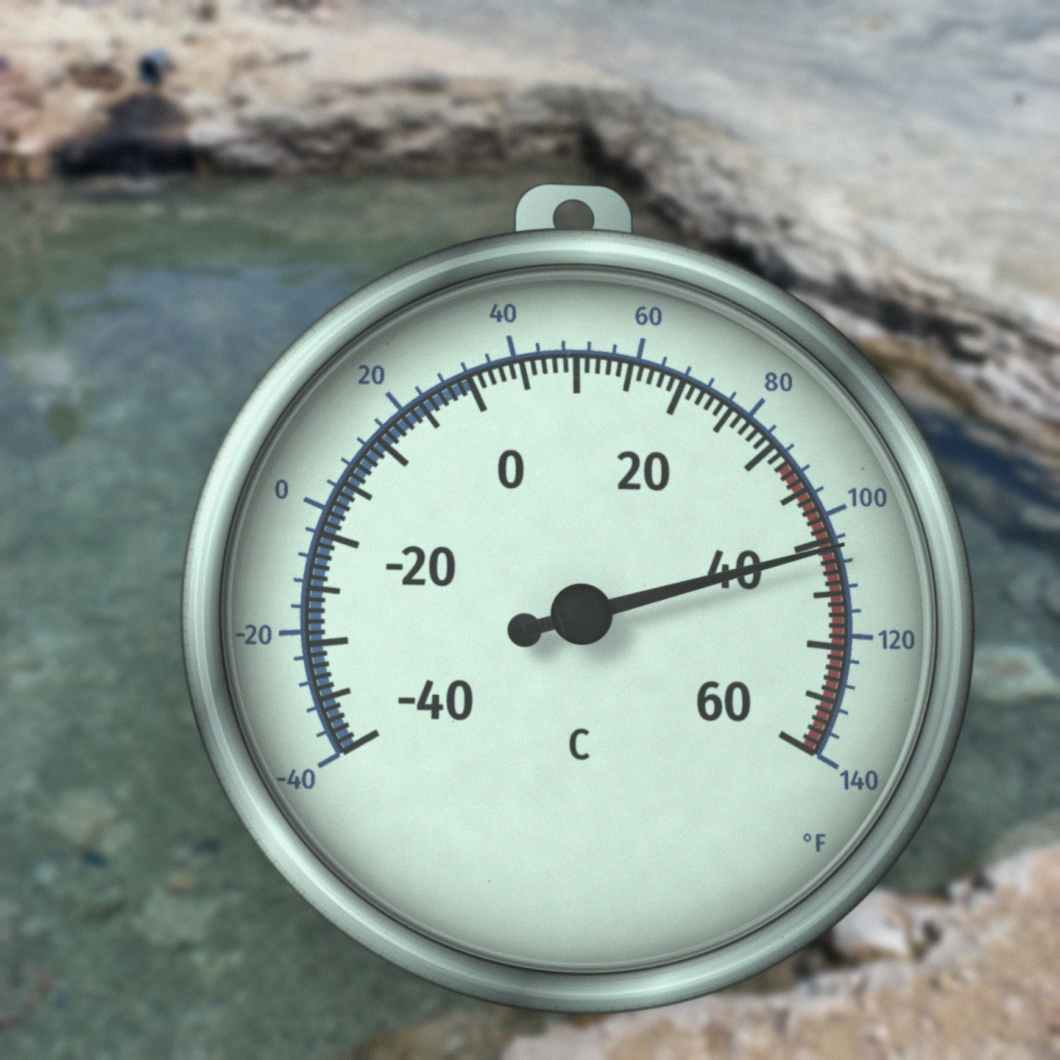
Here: 41 °C
